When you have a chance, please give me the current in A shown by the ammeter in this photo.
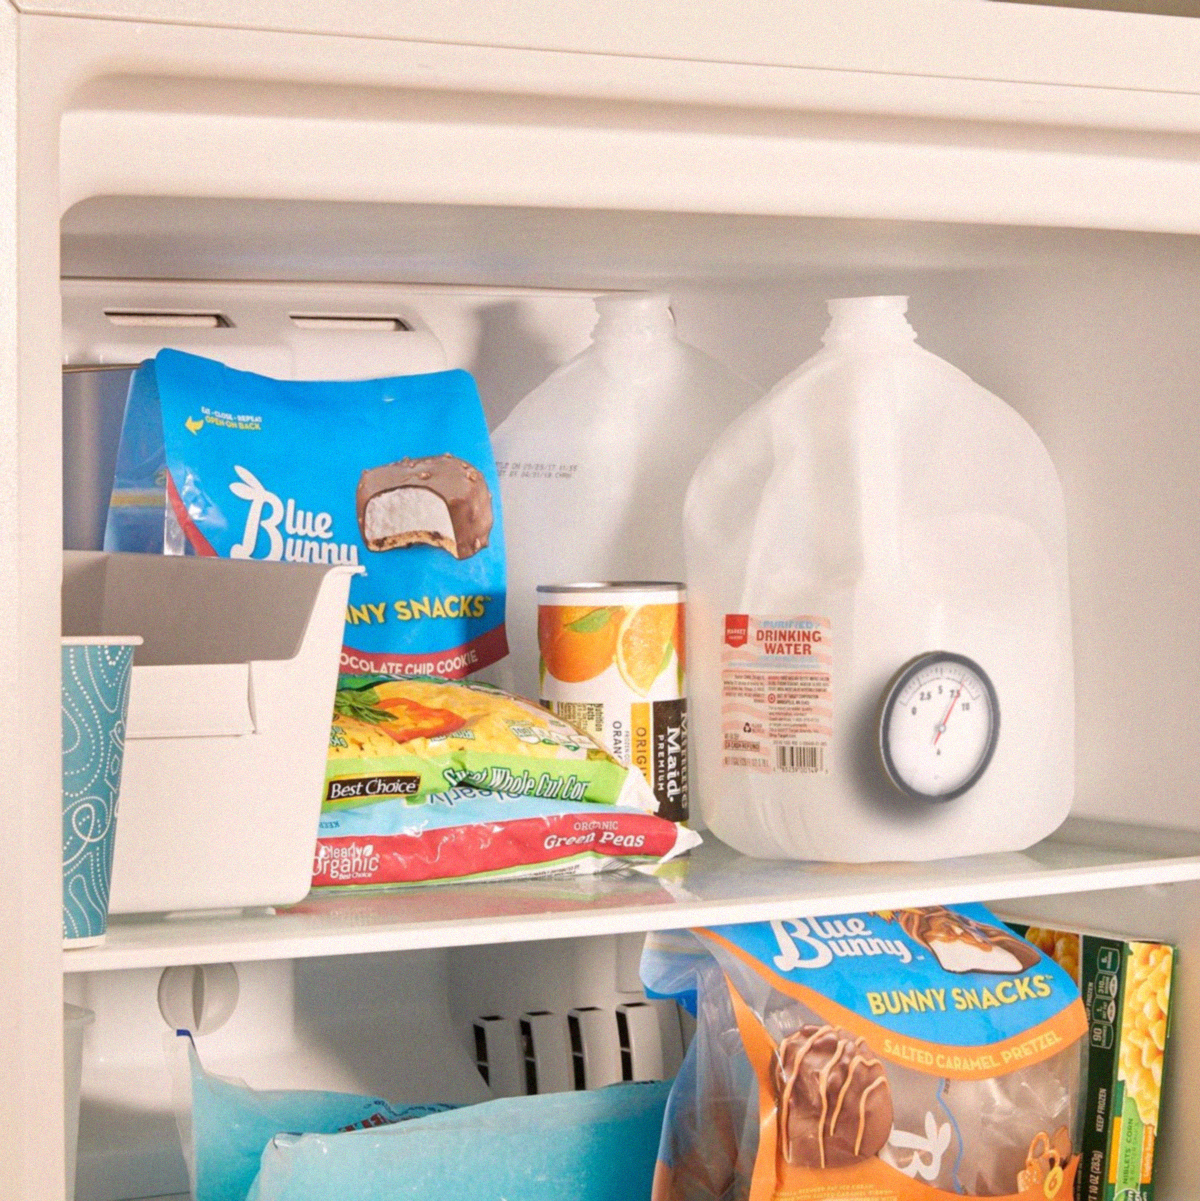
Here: 7.5 A
